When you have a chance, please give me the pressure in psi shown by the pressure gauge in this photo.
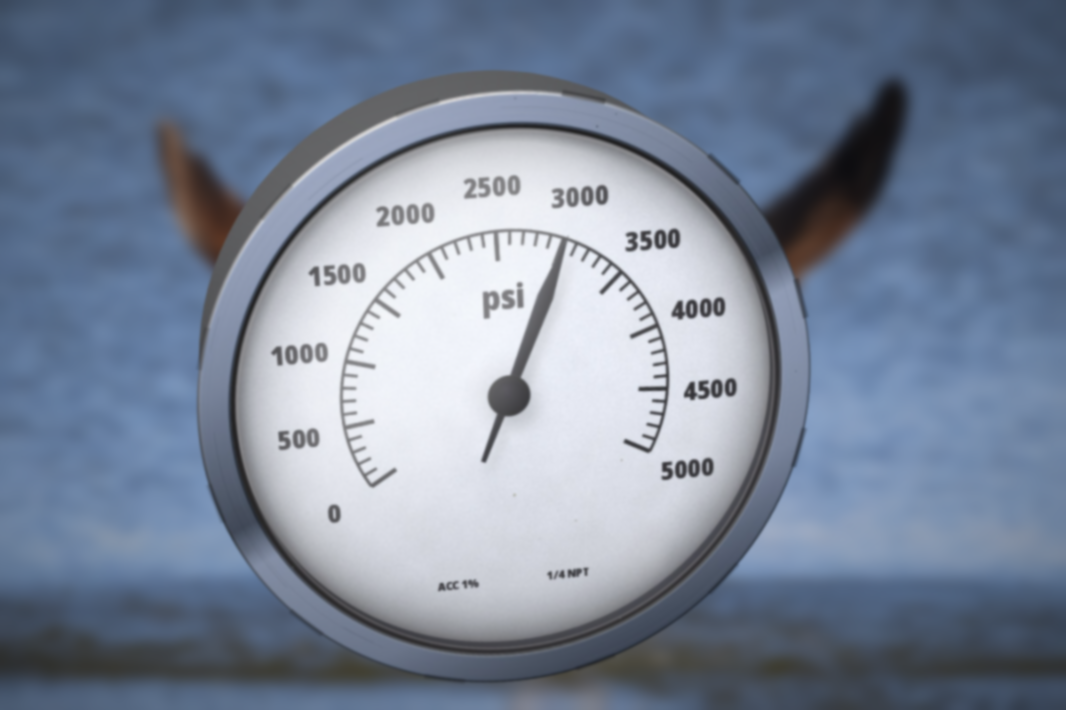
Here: 3000 psi
